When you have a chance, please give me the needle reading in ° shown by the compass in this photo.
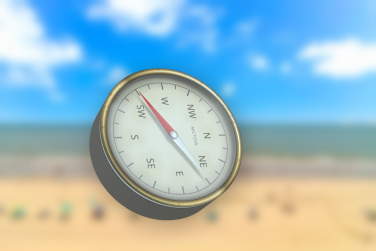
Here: 240 °
